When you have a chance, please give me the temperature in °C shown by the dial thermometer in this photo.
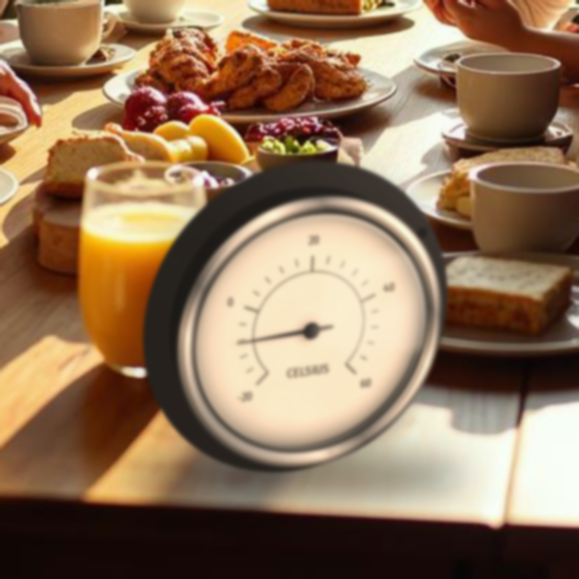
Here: -8 °C
